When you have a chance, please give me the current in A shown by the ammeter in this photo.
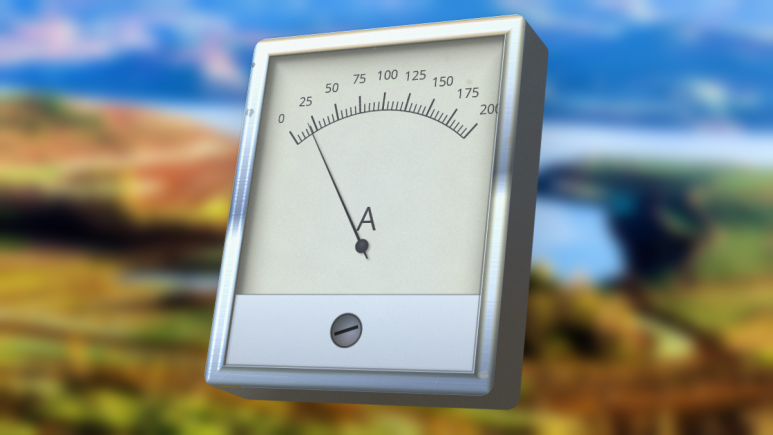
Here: 20 A
